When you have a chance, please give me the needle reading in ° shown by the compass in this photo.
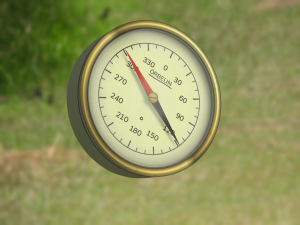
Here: 300 °
